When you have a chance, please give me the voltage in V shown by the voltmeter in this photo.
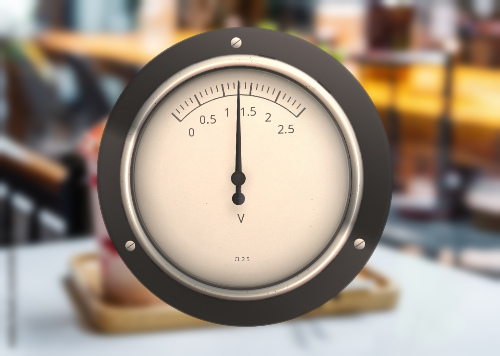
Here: 1.3 V
